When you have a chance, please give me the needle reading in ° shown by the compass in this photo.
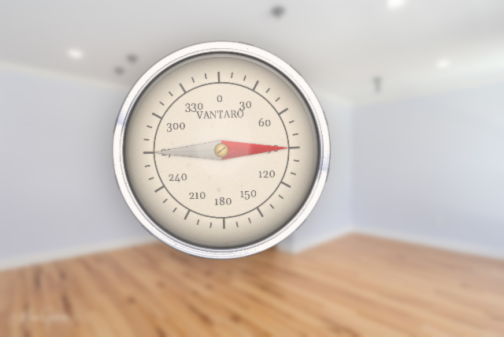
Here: 90 °
